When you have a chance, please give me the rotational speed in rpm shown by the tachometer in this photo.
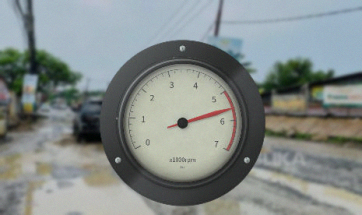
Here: 5600 rpm
